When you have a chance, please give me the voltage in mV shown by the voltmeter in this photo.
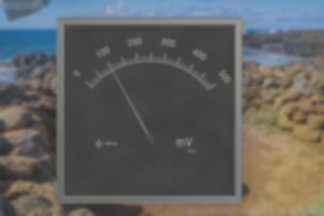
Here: 100 mV
